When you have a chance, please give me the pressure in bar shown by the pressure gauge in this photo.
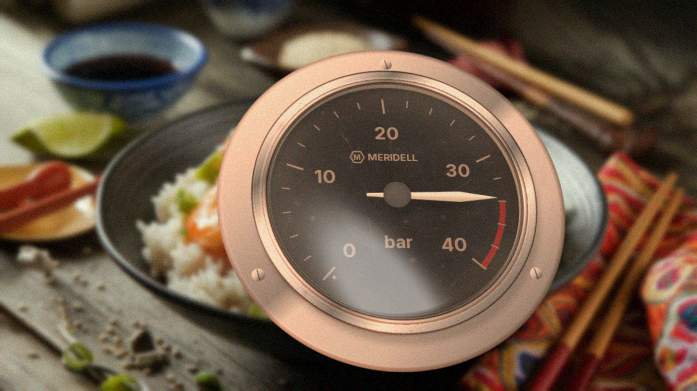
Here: 34 bar
